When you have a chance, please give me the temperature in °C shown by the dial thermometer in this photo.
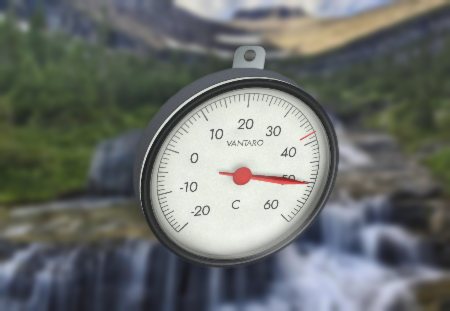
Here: 50 °C
